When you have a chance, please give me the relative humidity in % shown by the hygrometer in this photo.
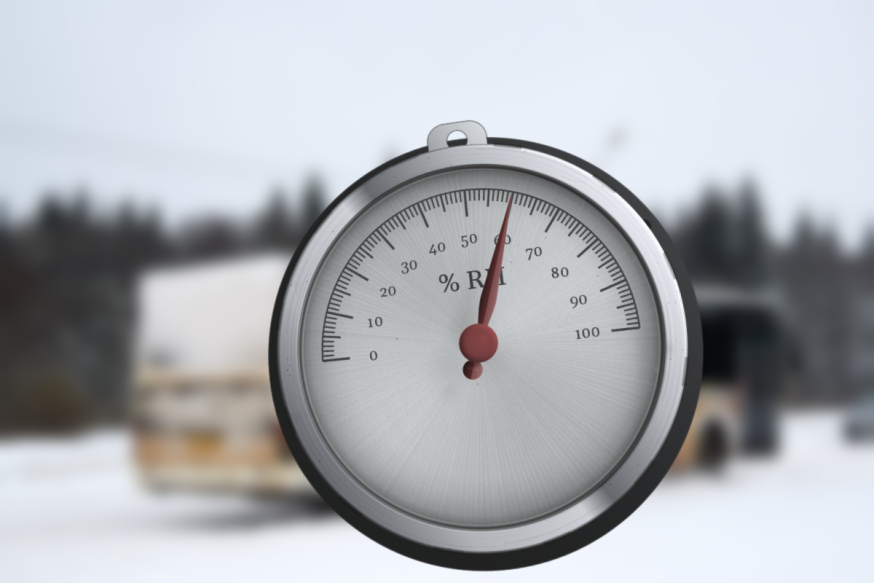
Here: 60 %
